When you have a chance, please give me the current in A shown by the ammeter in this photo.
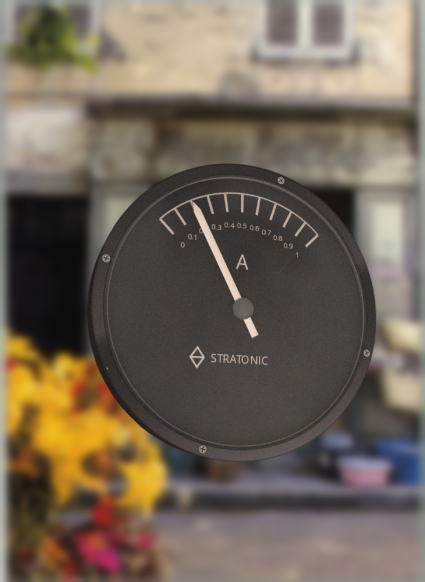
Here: 0.2 A
